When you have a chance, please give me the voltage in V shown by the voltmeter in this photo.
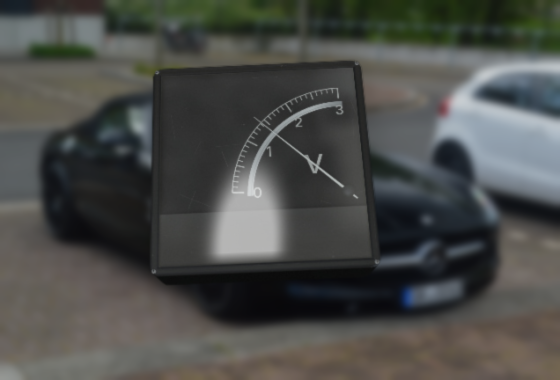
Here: 1.4 V
